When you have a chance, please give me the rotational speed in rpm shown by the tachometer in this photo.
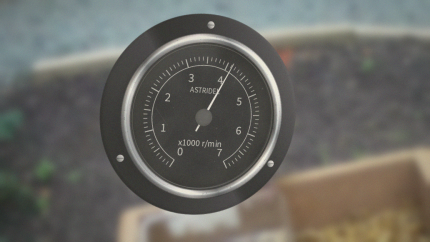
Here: 4100 rpm
